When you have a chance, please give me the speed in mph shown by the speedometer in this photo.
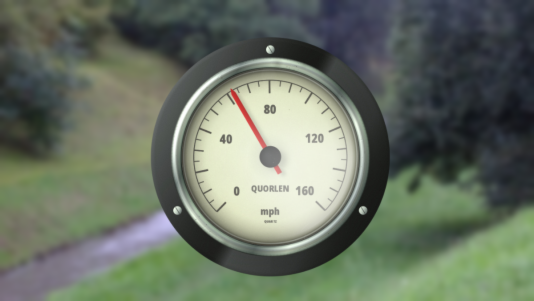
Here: 62.5 mph
